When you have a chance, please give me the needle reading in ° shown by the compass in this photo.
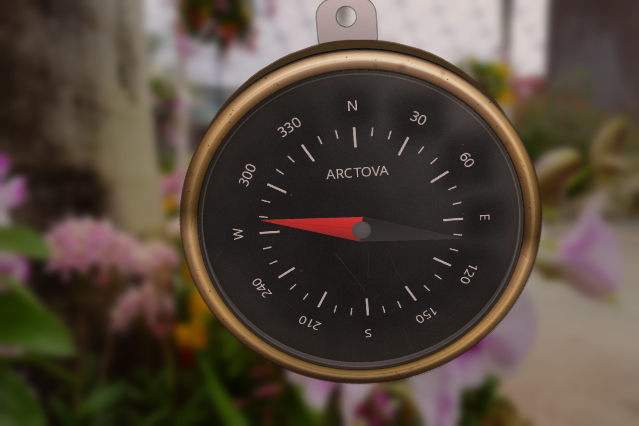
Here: 280 °
